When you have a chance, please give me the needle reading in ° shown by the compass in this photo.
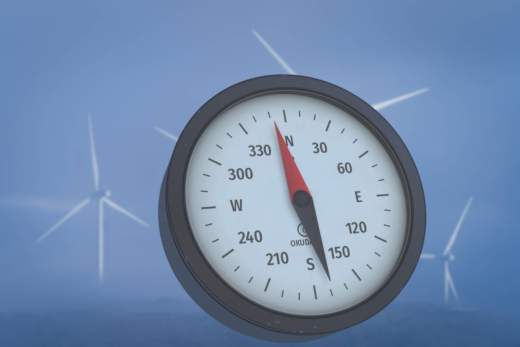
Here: 350 °
